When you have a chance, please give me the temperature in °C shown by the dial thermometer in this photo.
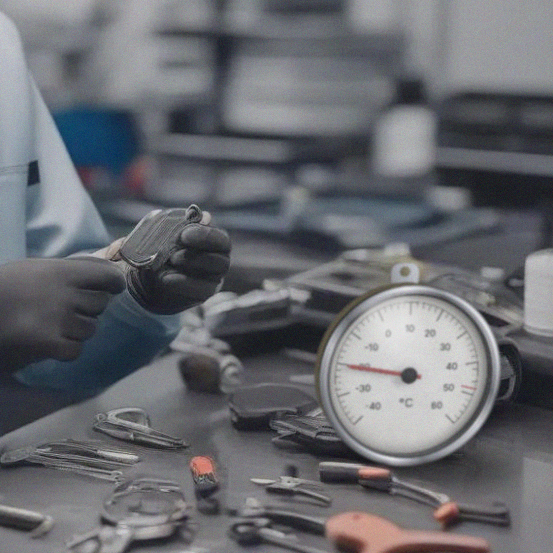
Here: -20 °C
